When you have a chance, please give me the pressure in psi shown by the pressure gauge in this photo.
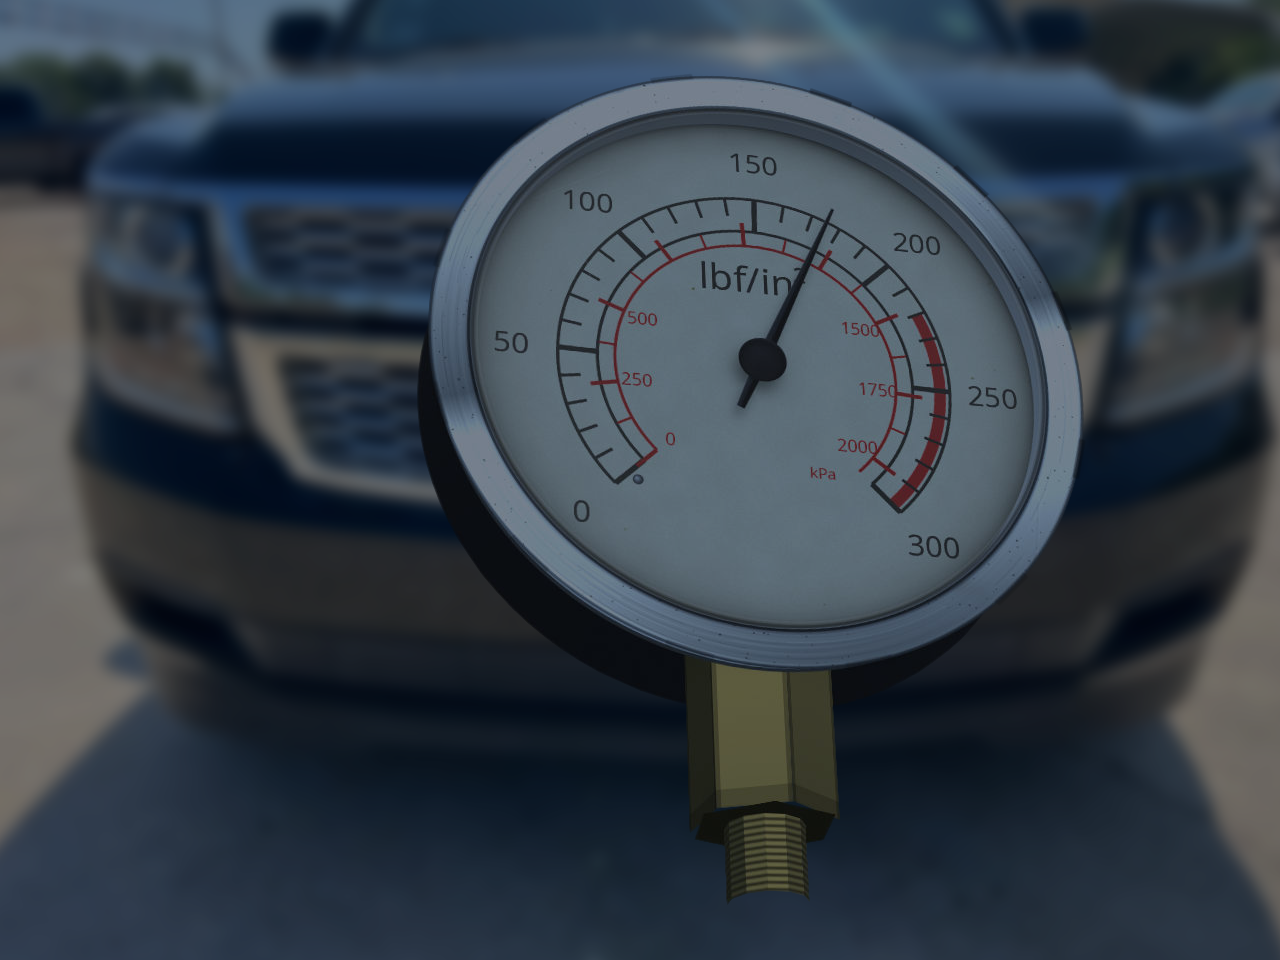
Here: 175 psi
